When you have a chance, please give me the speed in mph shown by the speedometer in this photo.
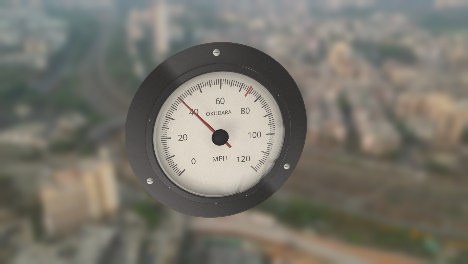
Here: 40 mph
